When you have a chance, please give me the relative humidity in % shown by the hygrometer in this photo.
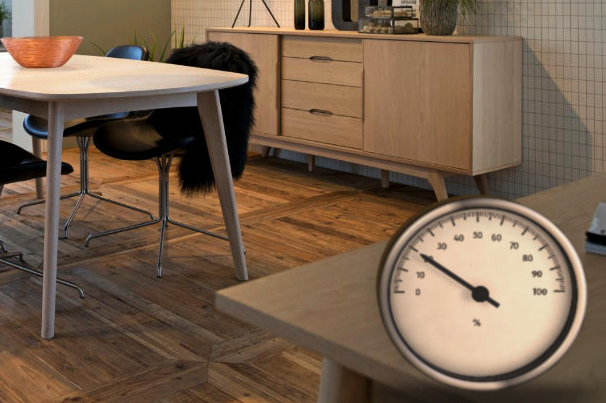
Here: 20 %
